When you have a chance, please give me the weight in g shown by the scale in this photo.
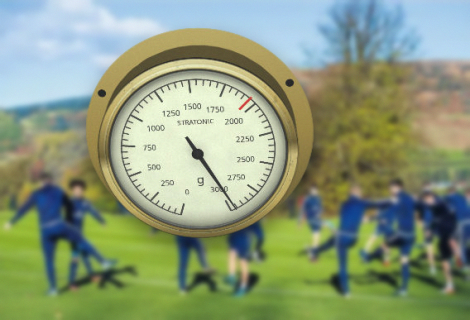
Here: 2950 g
